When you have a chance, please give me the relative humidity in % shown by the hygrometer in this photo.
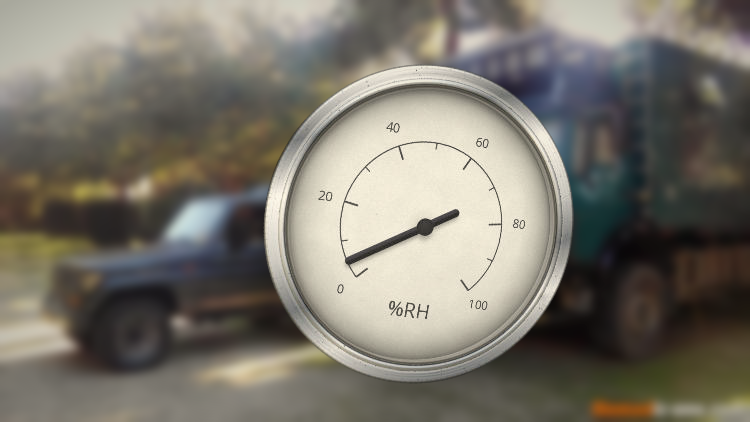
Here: 5 %
